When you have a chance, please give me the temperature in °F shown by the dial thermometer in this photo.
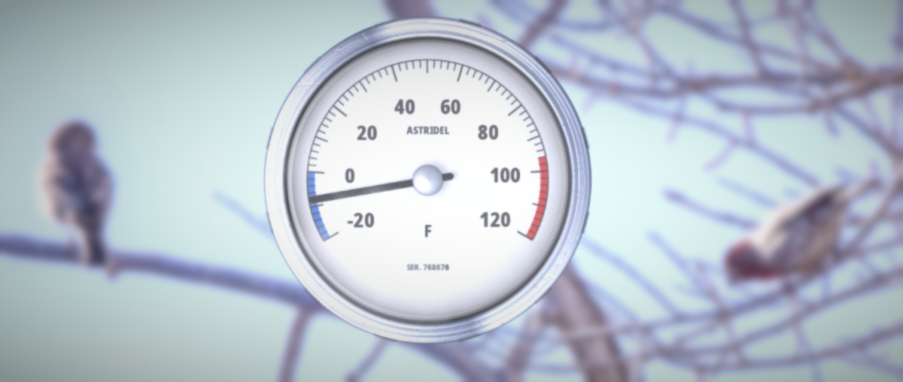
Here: -8 °F
